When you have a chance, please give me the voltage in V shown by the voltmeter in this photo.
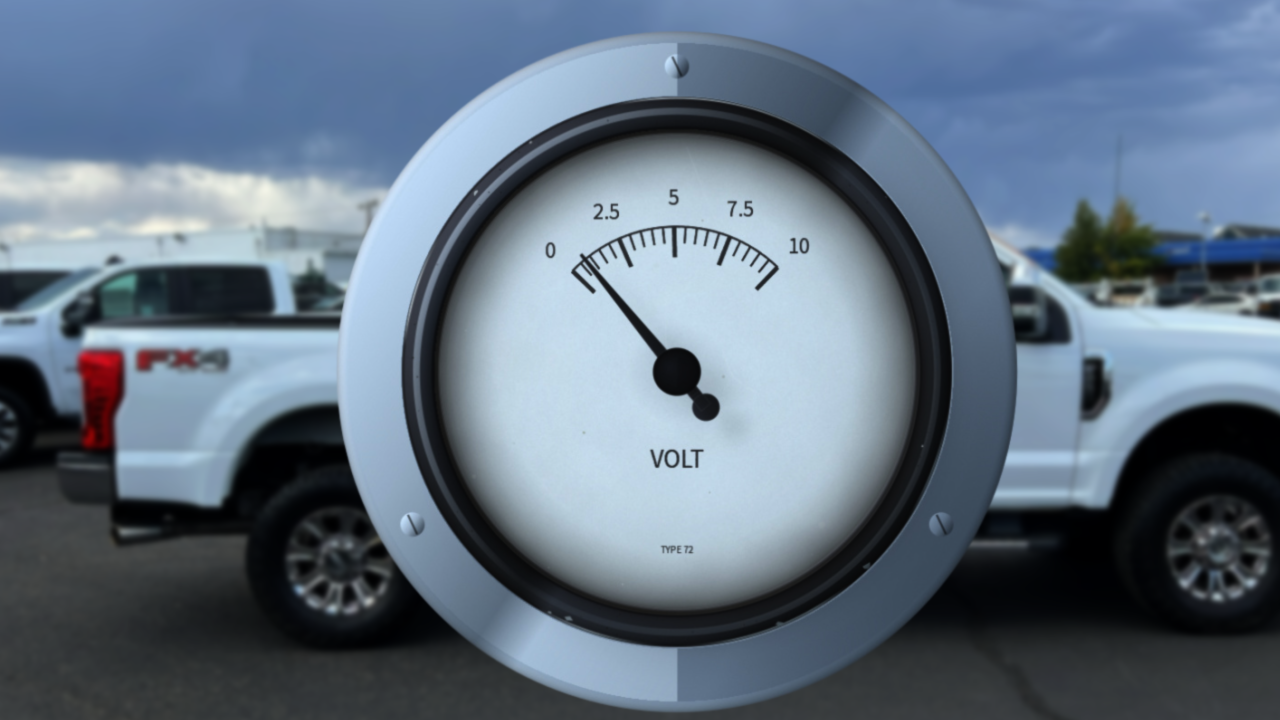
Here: 0.75 V
